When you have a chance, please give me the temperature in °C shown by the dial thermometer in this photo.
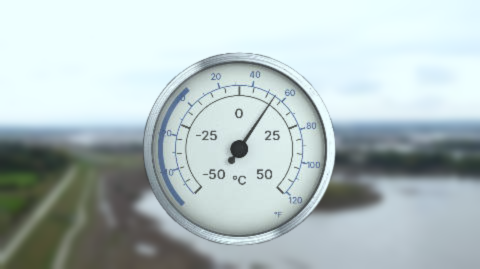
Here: 12.5 °C
